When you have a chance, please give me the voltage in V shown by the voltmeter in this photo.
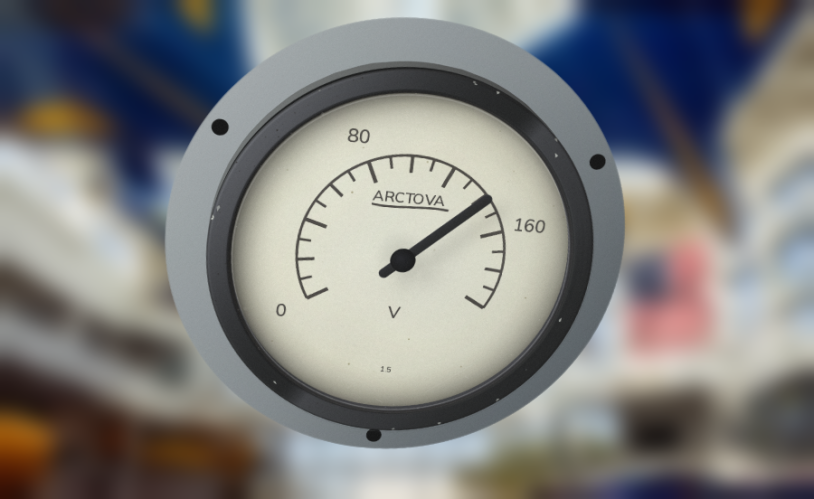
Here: 140 V
